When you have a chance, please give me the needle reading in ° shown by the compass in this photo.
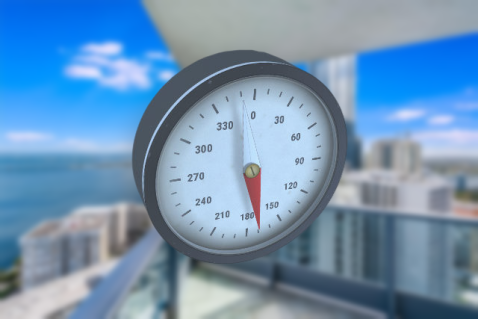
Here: 170 °
